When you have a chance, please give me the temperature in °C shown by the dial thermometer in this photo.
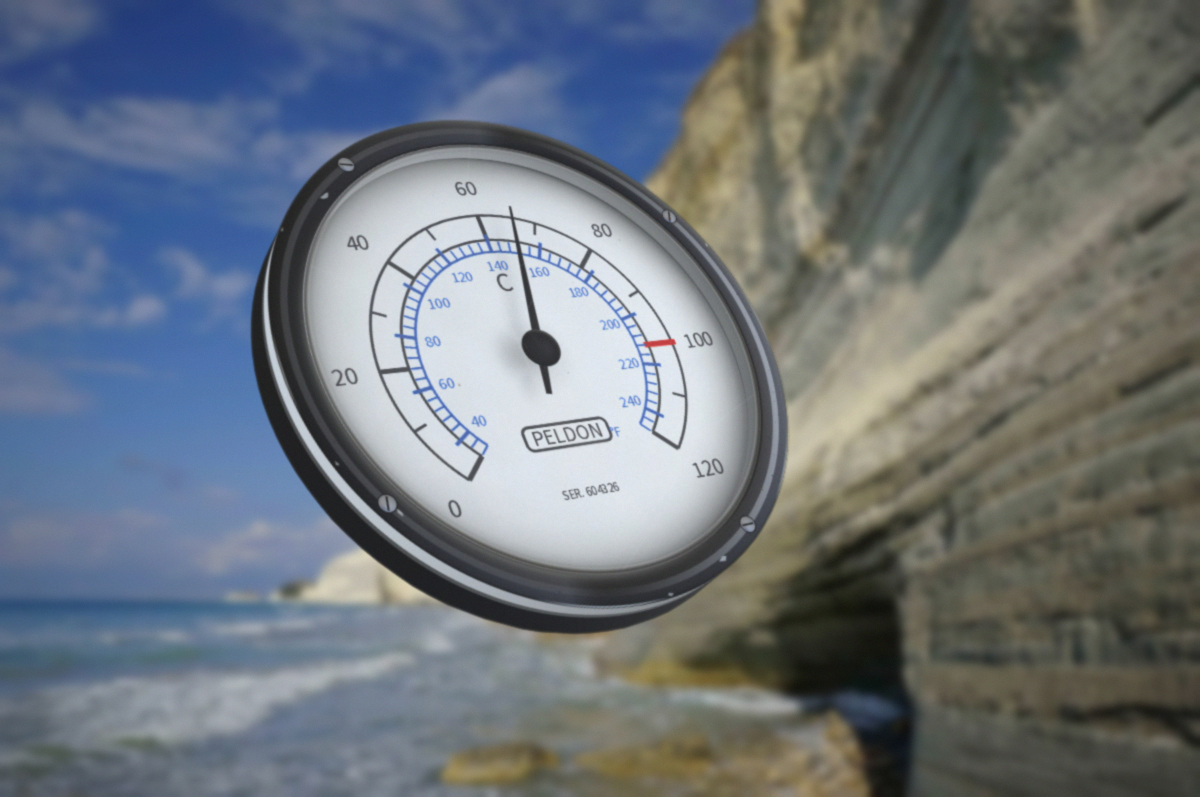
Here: 65 °C
